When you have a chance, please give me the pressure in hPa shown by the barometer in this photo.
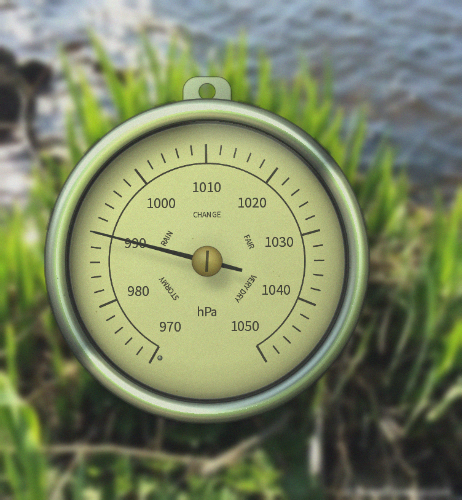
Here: 990 hPa
